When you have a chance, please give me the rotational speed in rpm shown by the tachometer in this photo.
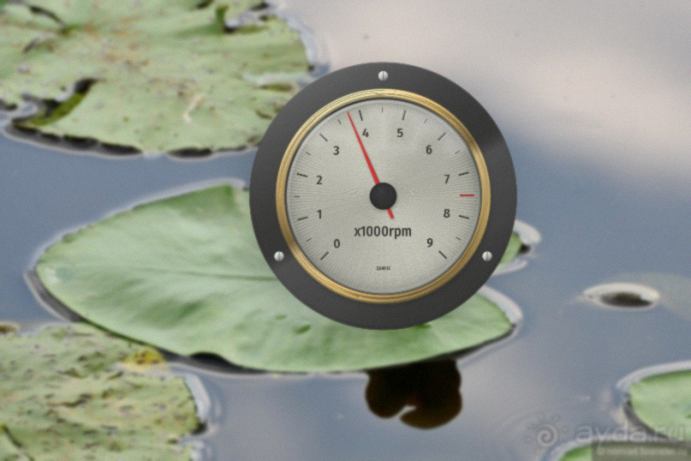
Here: 3750 rpm
